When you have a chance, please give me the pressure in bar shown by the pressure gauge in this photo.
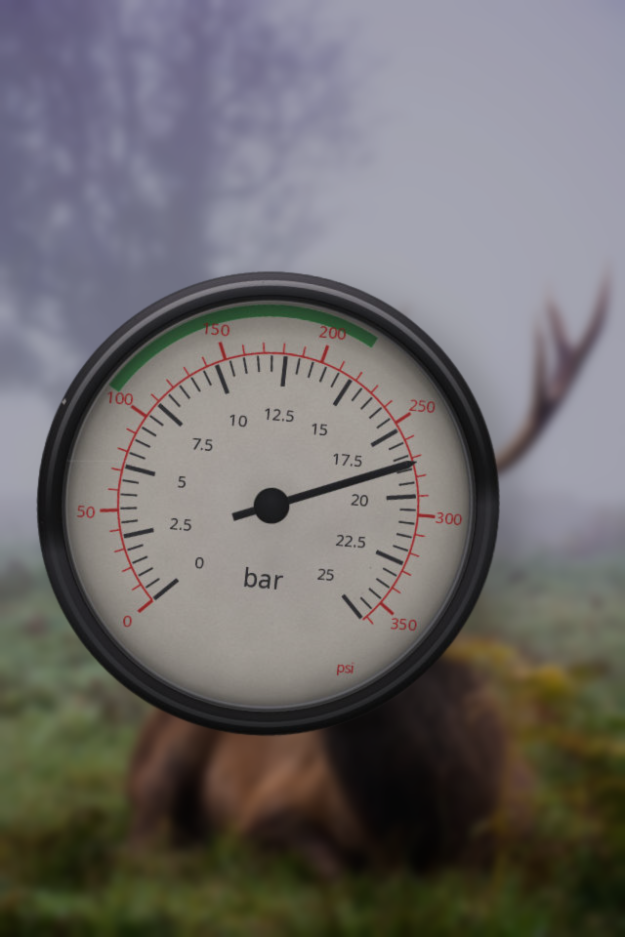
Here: 18.75 bar
